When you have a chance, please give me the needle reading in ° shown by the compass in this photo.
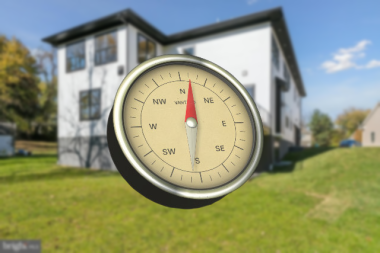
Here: 10 °
